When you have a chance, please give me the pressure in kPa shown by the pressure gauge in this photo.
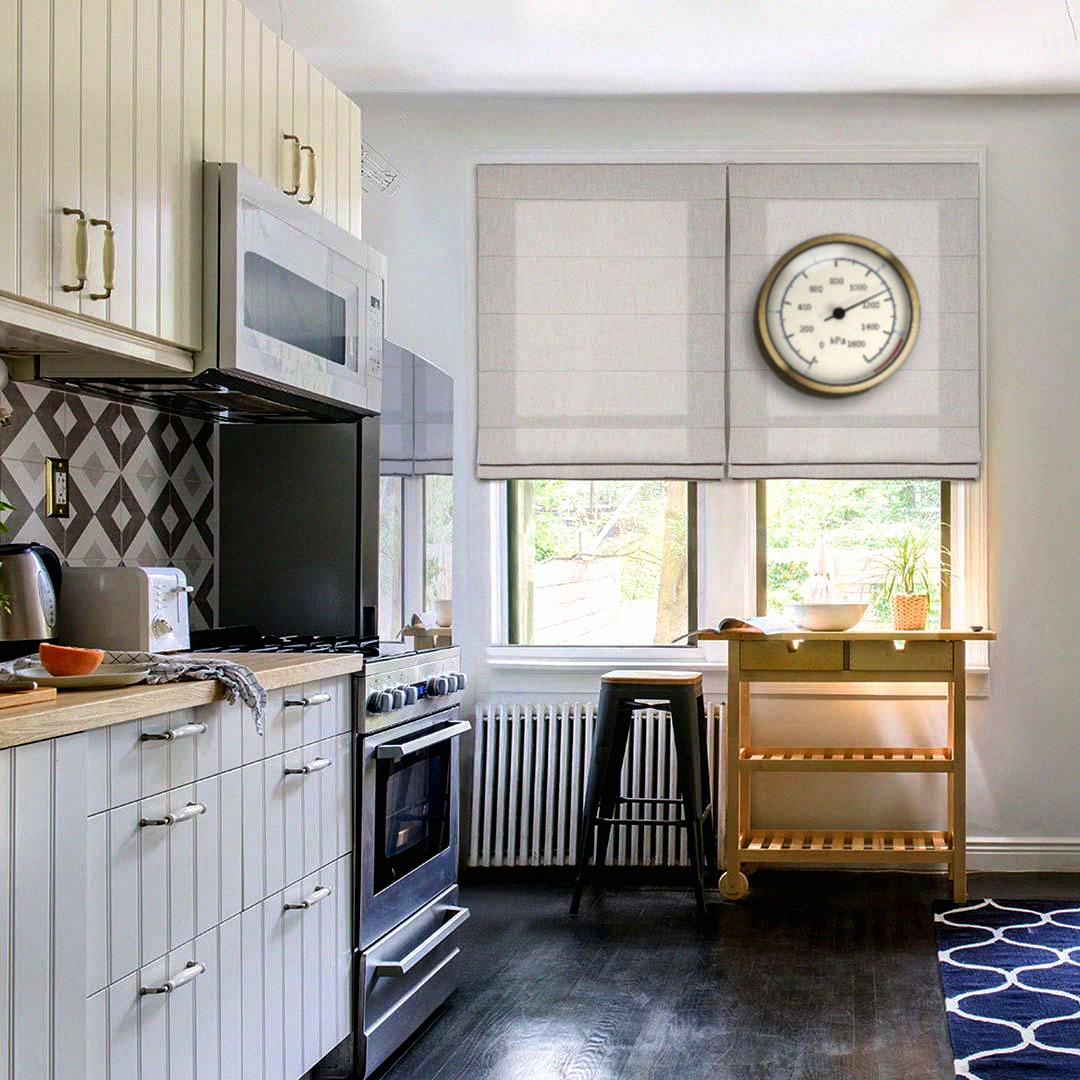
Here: 1150 kPa
